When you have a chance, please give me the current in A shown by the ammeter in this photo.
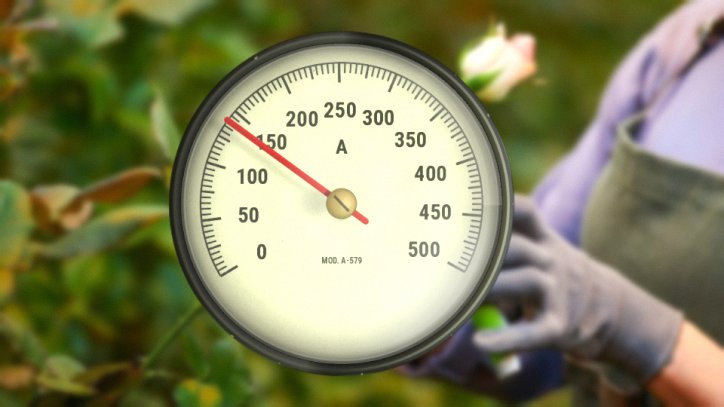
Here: 140 A
